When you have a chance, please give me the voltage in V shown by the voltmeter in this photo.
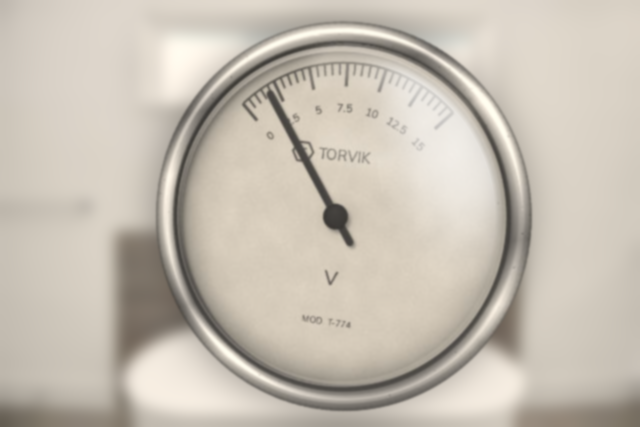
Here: 2 V
